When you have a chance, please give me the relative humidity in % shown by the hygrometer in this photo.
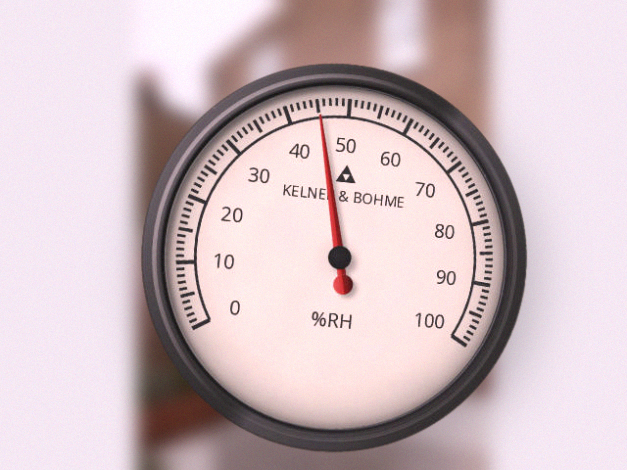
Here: 45 %
